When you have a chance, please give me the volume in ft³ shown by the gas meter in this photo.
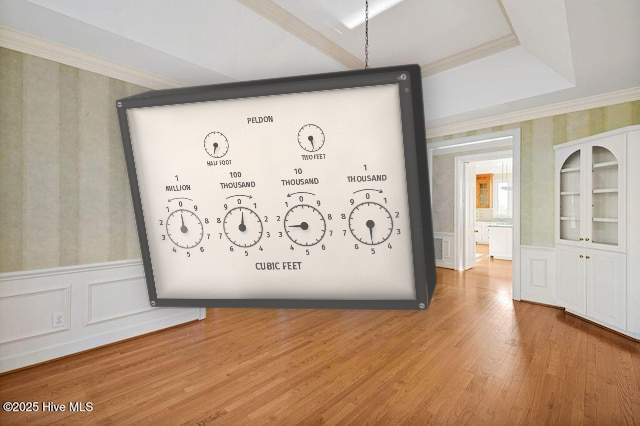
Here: 2500 ft³
